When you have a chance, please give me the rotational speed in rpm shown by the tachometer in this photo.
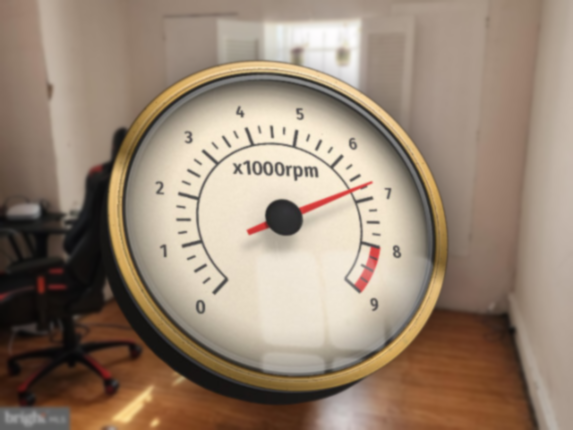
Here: 6750 rpm
